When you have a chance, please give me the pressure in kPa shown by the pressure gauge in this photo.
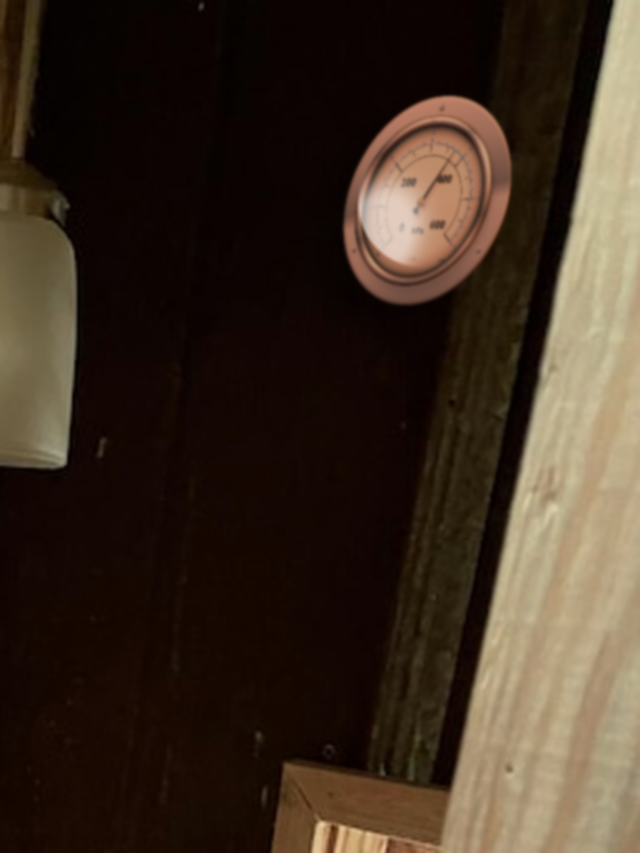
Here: 375 kPa
